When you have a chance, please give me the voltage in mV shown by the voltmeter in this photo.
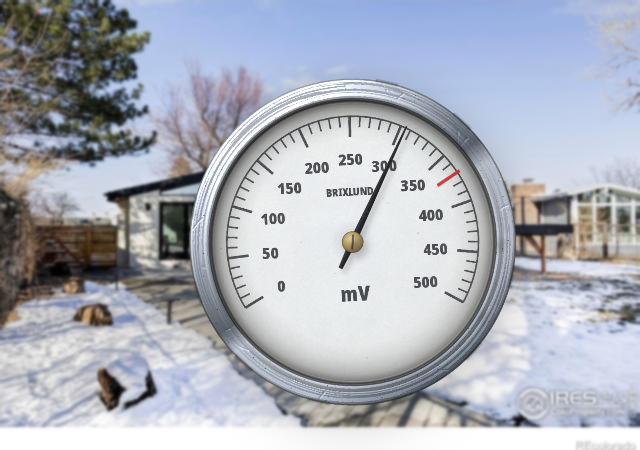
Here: 305 mV
